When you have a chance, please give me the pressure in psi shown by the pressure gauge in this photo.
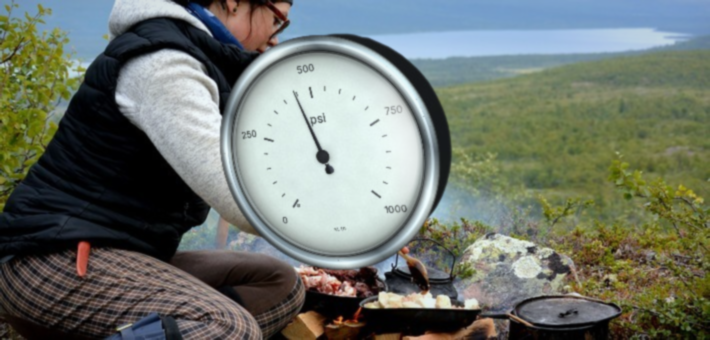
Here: 450 psi
